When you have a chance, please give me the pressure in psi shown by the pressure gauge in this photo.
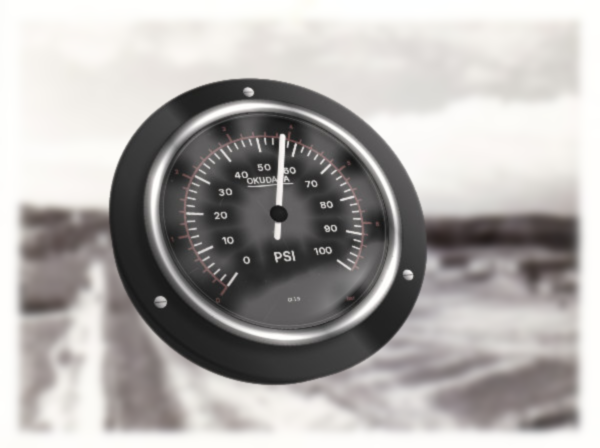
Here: 56 psi
